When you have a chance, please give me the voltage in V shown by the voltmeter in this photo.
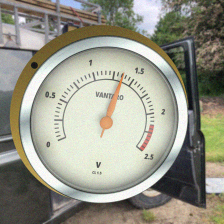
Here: 1.35 V
